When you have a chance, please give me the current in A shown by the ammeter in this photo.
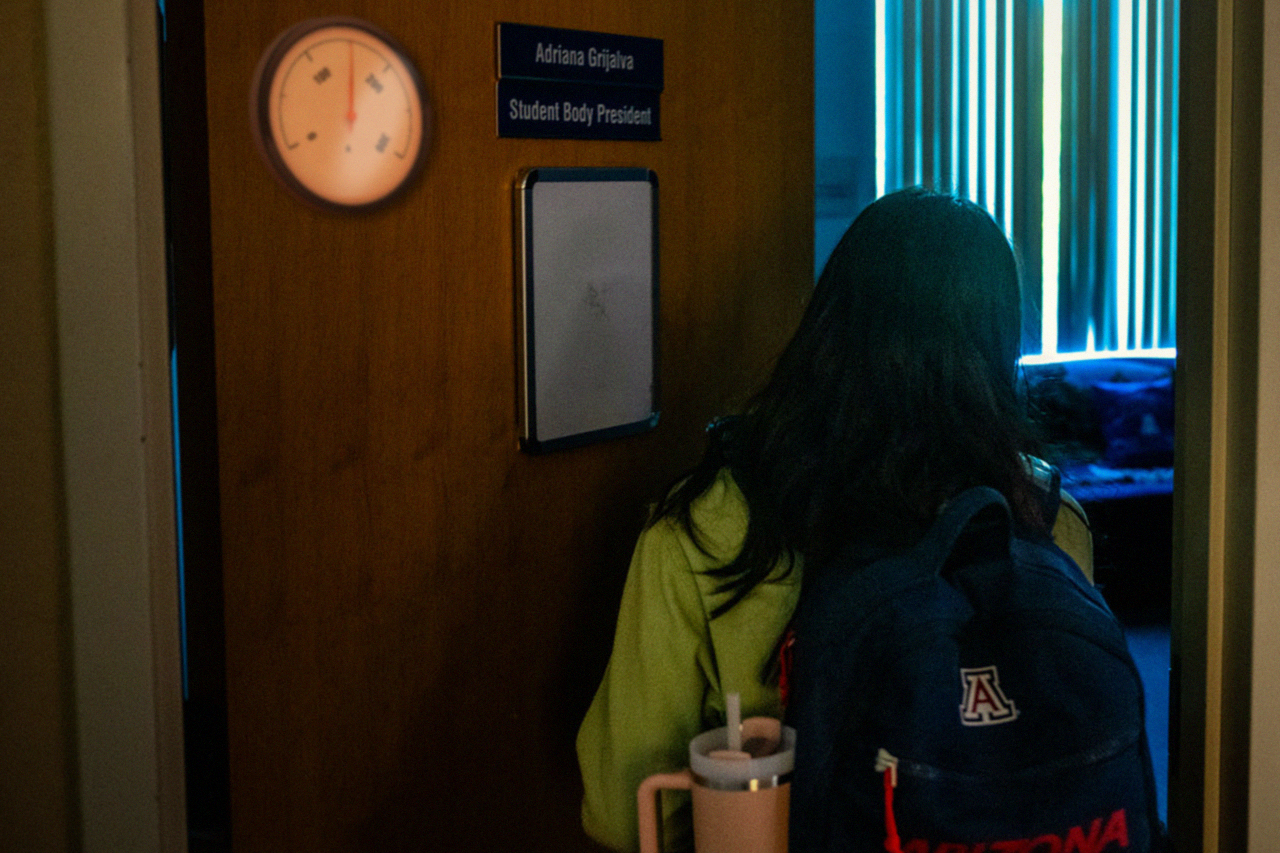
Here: 150 A
